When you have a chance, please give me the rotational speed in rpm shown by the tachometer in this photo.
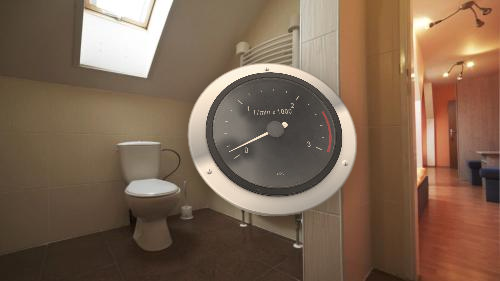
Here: 100 rpm
